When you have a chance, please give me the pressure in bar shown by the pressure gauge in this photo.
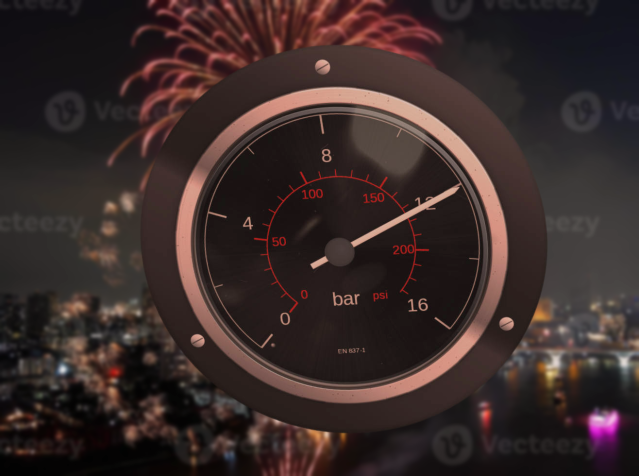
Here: 12 bar
